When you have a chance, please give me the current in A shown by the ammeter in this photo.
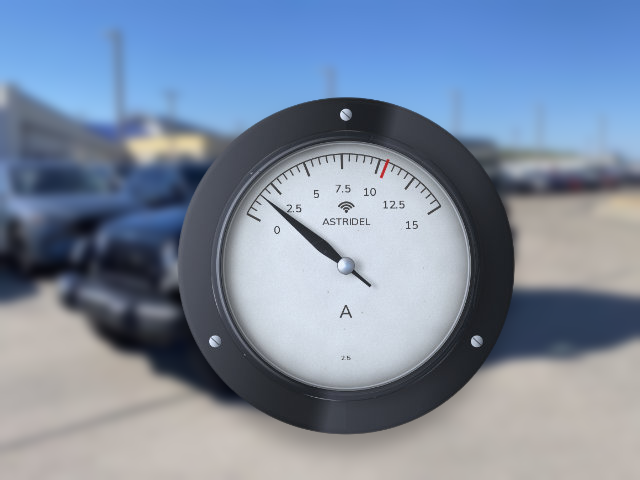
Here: 1.5 A
